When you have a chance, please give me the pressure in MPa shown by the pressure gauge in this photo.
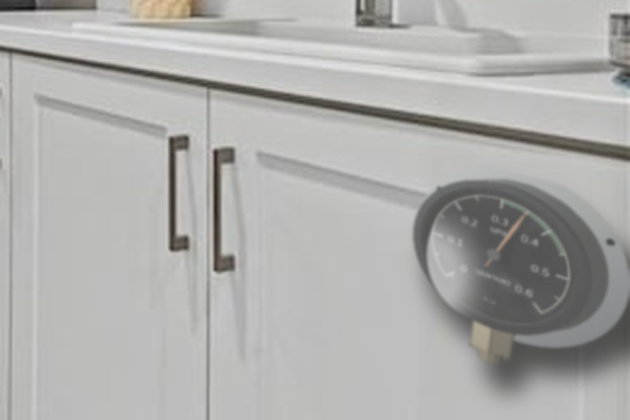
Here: 0.35 MPa
